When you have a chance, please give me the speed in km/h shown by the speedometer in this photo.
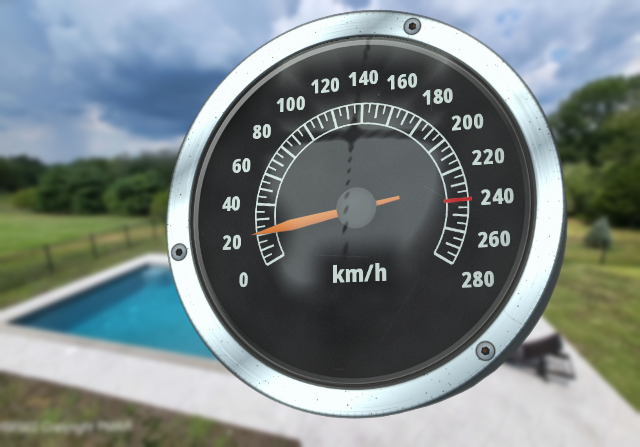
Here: 20 km/h
